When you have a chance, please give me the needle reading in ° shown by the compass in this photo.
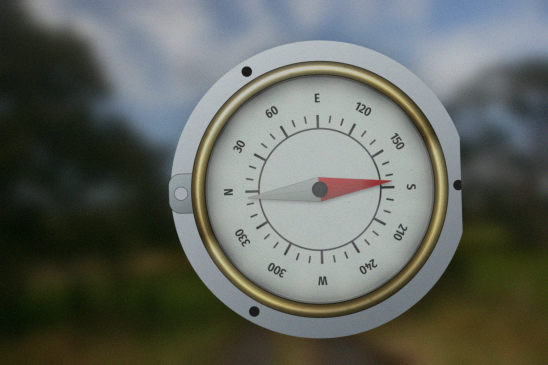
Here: 175 °
